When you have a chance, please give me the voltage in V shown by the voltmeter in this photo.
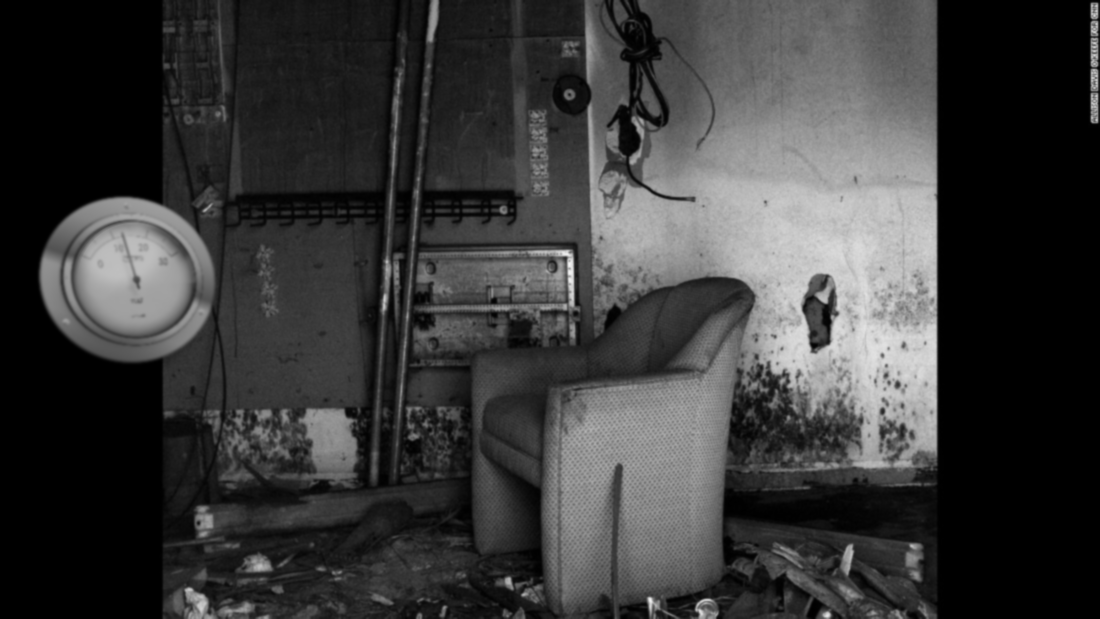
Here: 12.5 V
